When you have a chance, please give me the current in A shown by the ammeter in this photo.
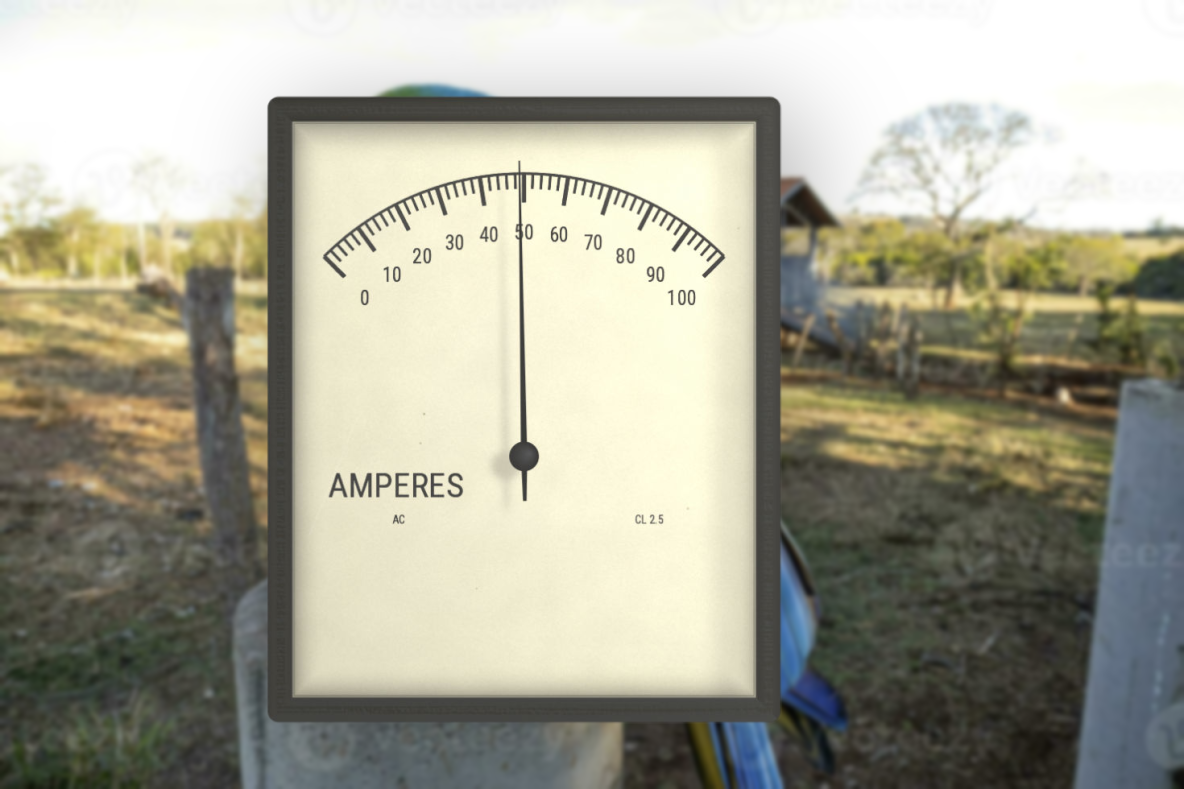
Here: 49 A
